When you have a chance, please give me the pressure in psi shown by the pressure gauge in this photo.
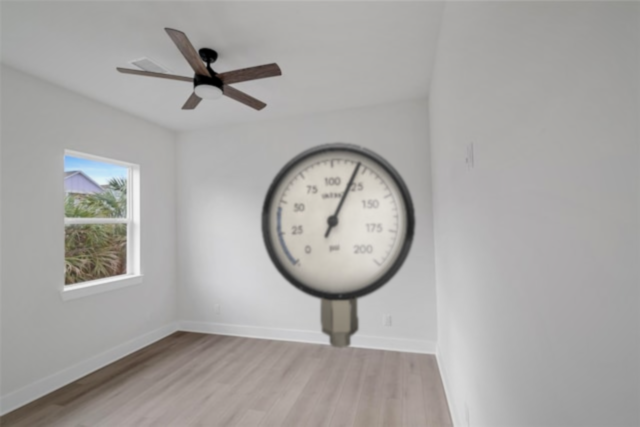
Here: 120 psi
